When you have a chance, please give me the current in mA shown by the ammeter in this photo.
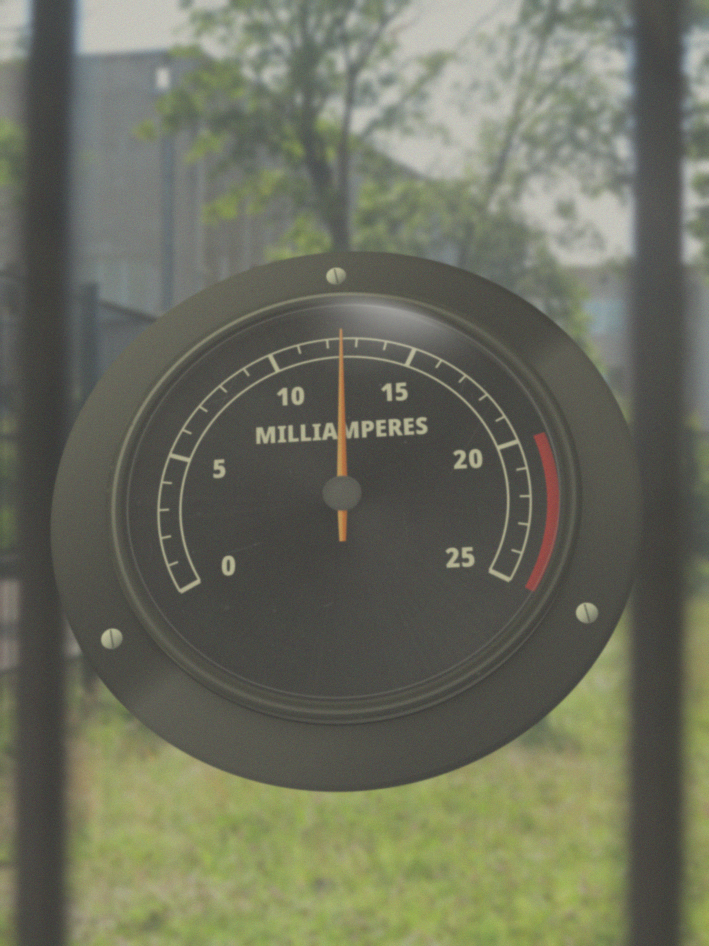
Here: 12.5 mA
